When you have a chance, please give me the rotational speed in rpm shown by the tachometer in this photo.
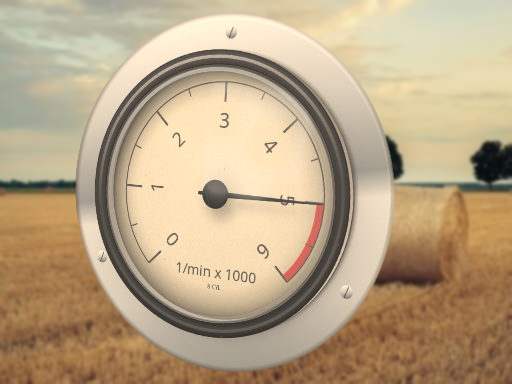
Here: 5000 rpm
